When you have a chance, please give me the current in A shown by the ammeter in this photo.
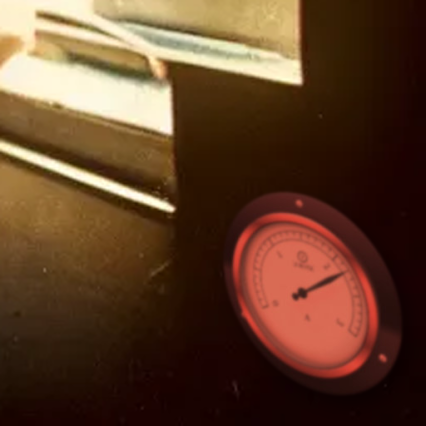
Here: 2.2 A
